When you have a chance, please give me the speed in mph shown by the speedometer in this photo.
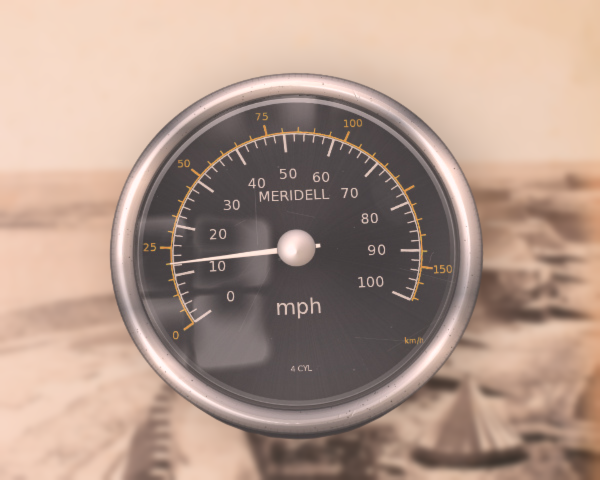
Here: 12 mph
